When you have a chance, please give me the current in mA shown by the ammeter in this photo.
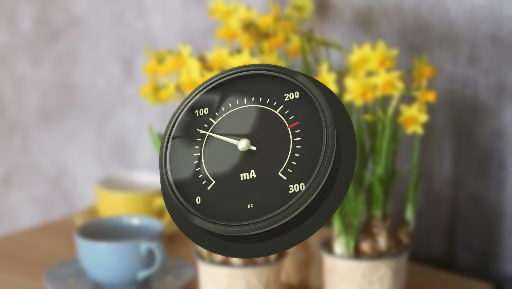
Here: 80 mA
